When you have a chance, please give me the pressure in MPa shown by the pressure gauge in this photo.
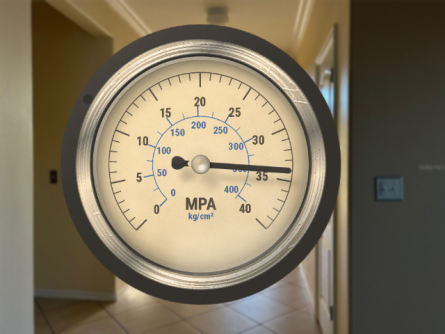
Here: 34 MPa
